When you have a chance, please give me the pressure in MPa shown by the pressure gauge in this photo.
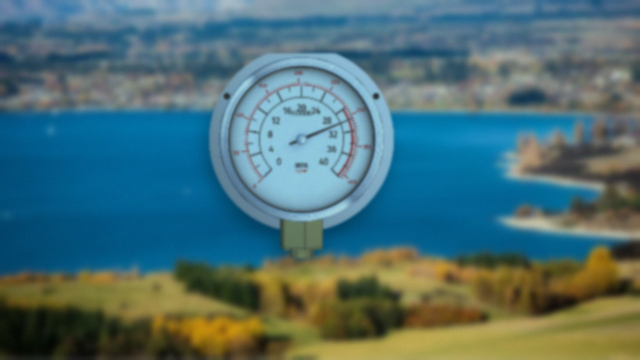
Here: 30 MPa
